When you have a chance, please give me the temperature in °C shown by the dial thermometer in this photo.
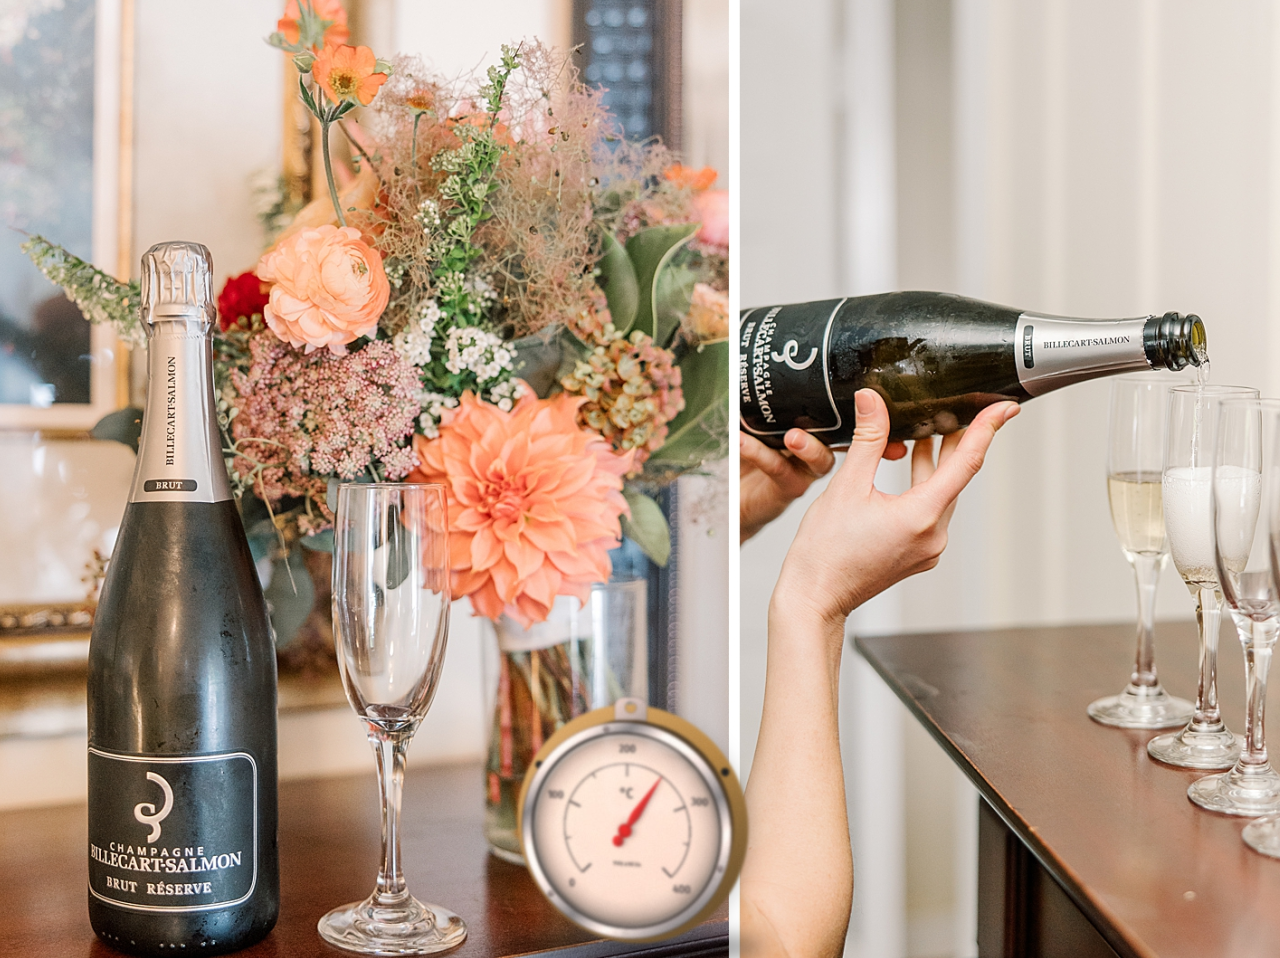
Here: 250 °C
